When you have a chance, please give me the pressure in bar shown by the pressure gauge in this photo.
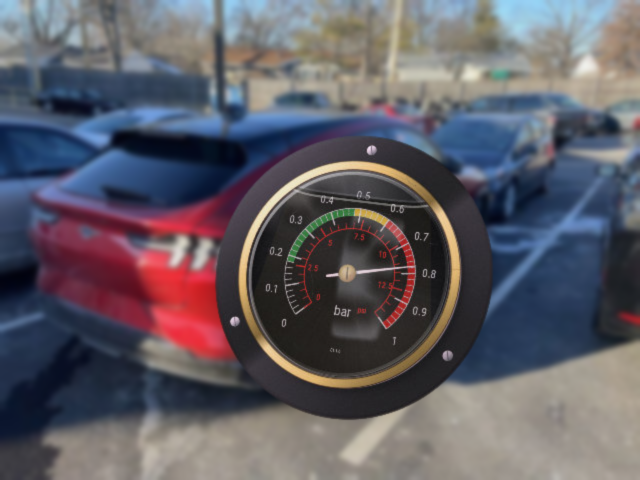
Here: 0.78 bar
